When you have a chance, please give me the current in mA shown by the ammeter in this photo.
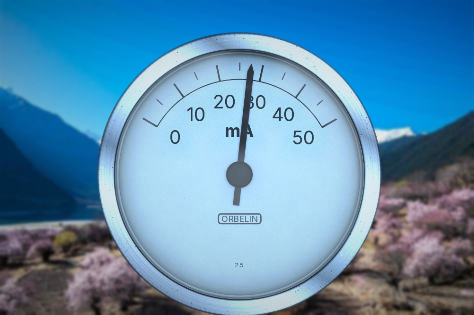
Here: 27.5 mA
